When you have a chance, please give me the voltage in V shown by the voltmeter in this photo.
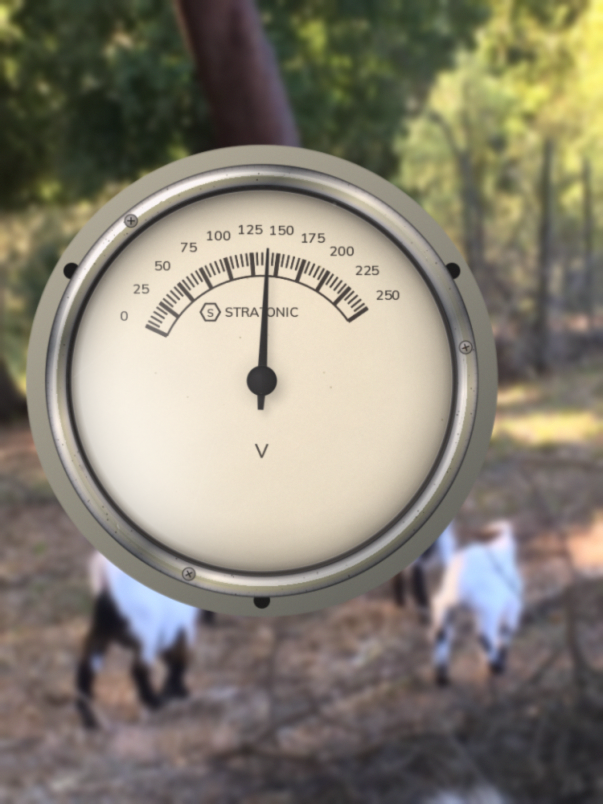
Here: 140 V
